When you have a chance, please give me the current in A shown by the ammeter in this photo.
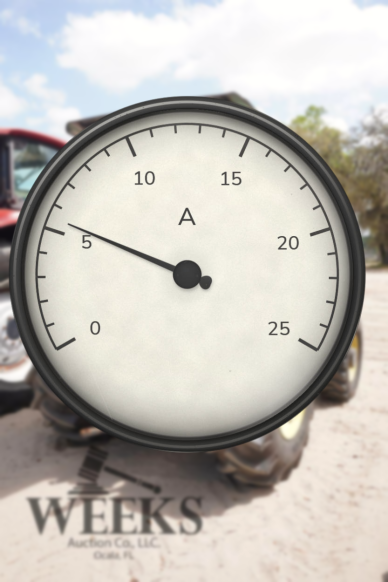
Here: 5.5 A
